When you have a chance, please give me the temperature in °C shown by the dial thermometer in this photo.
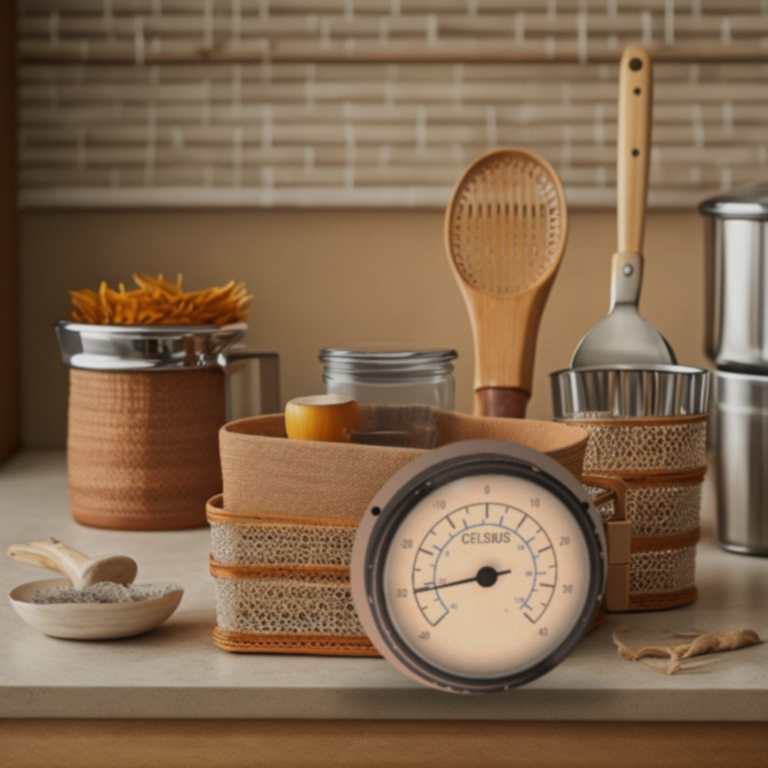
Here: -30 °C
